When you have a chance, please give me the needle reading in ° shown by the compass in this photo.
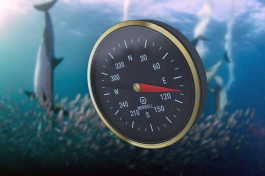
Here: 105 °
